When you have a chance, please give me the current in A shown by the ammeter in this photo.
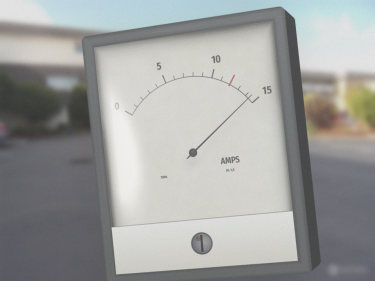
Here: 14.5 A
